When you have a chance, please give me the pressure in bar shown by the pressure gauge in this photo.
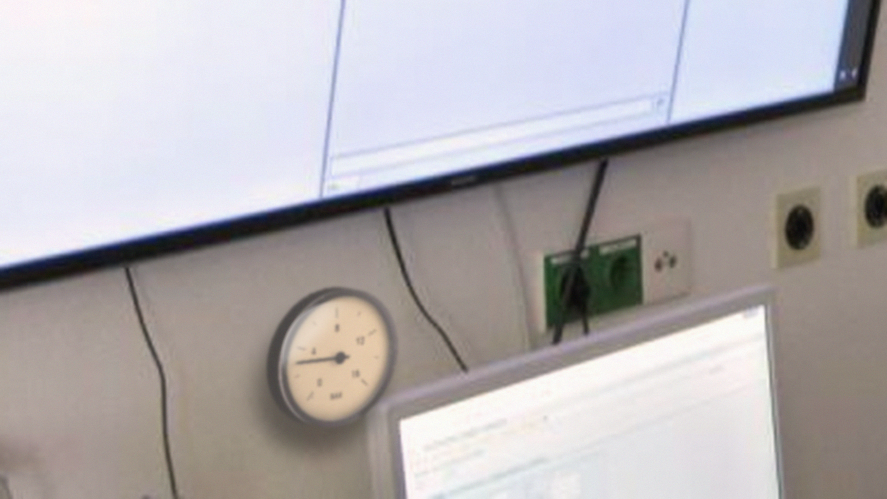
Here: 3 bar
